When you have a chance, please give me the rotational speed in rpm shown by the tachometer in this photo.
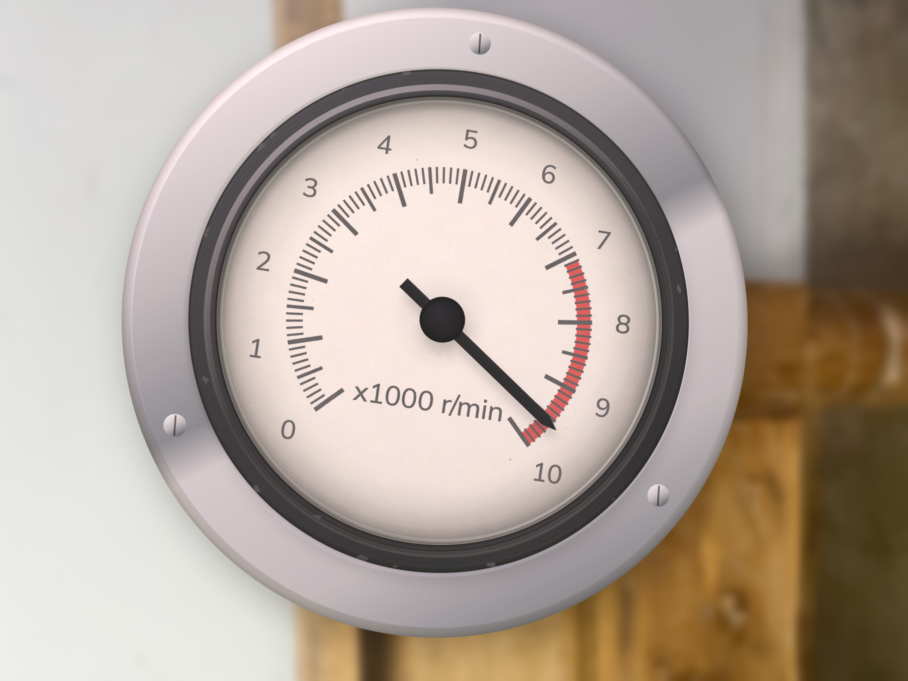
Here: 9600 rpm
